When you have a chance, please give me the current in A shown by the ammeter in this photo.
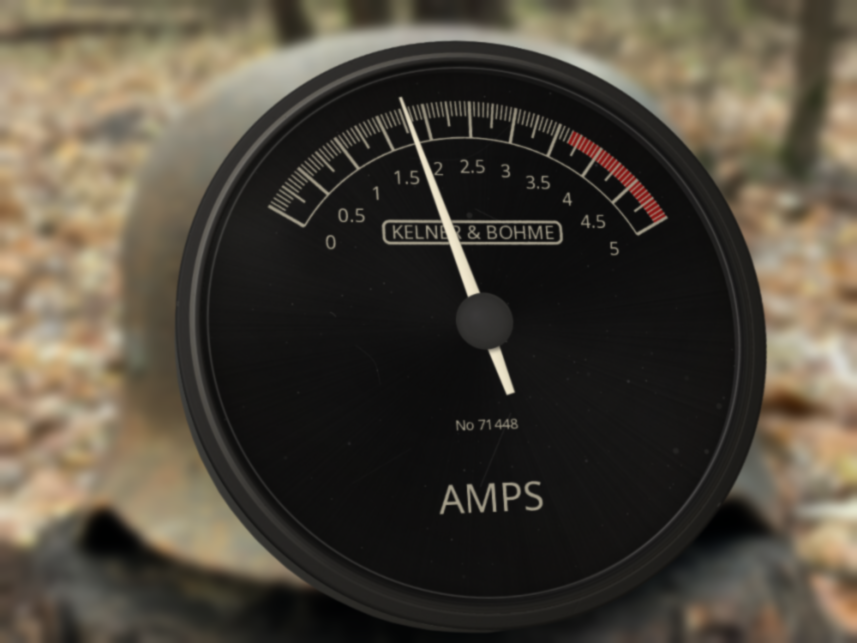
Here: 1.75 A
